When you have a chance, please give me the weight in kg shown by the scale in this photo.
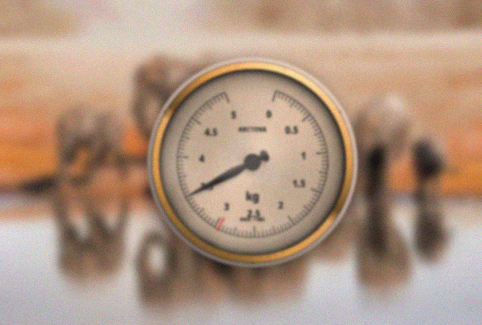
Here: 3.5 kg
